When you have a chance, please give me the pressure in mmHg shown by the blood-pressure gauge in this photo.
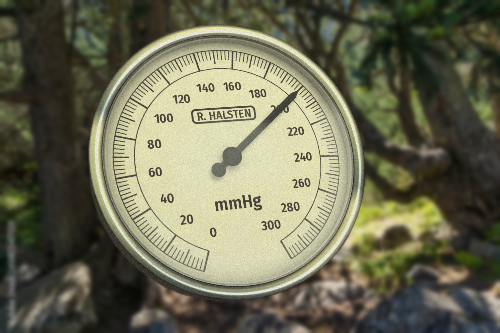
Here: 200 mmHg
